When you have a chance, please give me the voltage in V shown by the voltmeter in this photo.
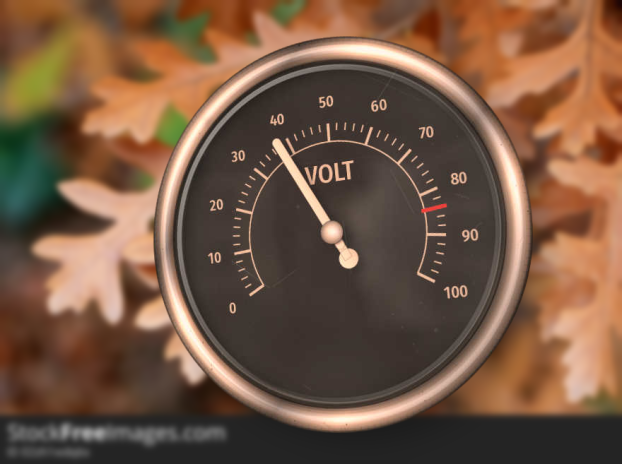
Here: 38 V
